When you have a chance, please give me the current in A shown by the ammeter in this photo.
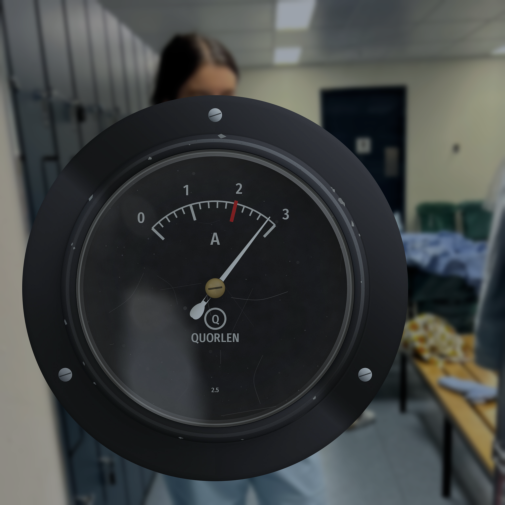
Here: 2.8 A
